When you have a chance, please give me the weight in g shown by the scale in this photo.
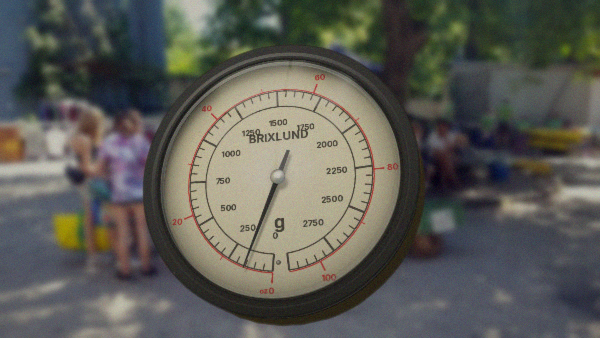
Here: 150 g
